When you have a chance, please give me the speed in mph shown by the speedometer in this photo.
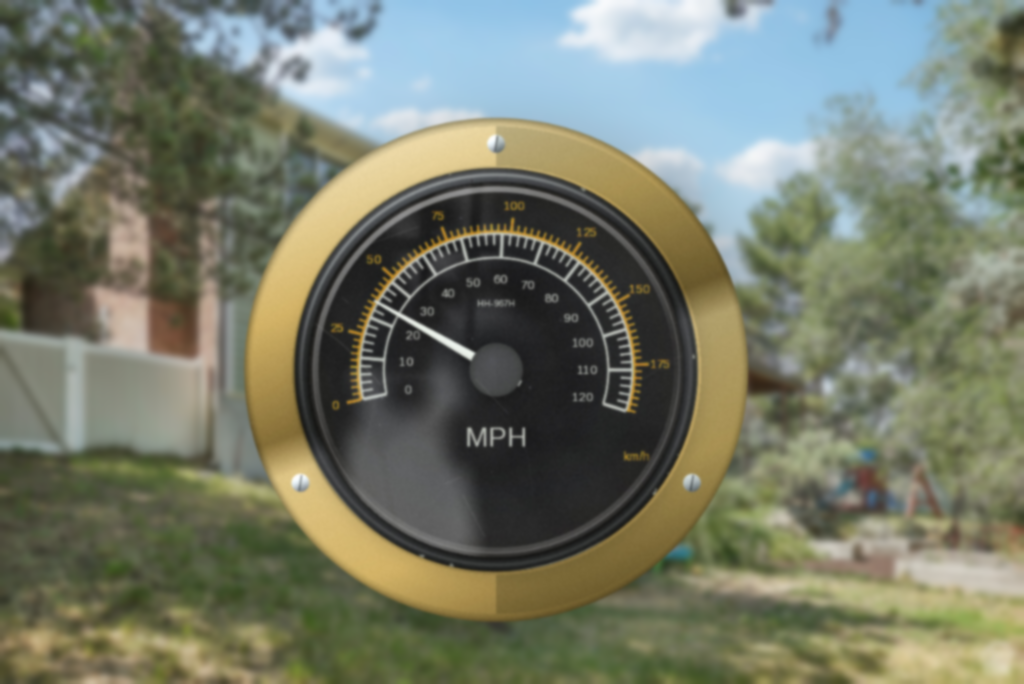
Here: 24 mph
